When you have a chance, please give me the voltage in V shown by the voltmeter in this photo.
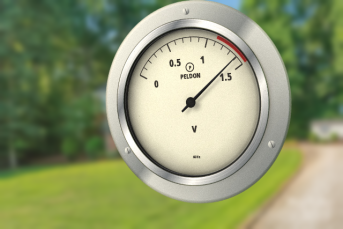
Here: 1.4 V
